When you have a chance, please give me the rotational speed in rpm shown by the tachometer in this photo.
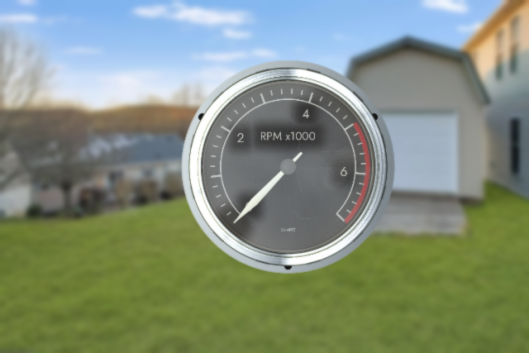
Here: 0 rpm
